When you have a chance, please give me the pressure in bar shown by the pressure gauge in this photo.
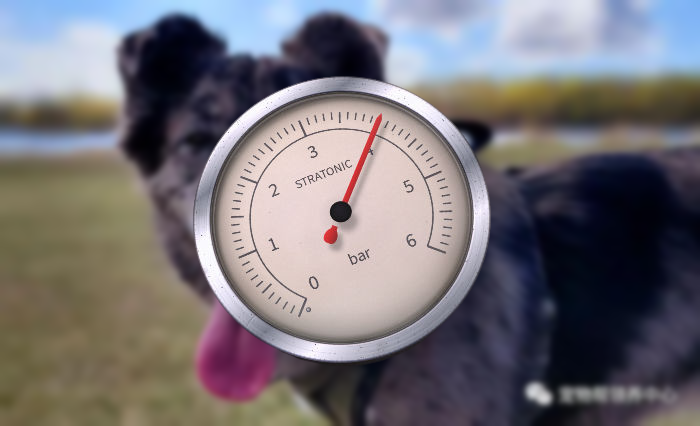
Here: 4 bar
